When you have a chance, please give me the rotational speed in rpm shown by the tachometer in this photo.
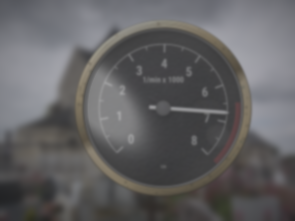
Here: 6750 rpm
